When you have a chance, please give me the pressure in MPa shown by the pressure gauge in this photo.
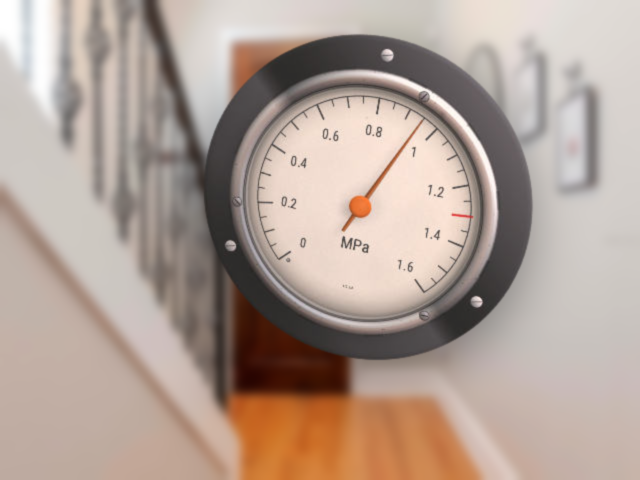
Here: 0.95 MPa
